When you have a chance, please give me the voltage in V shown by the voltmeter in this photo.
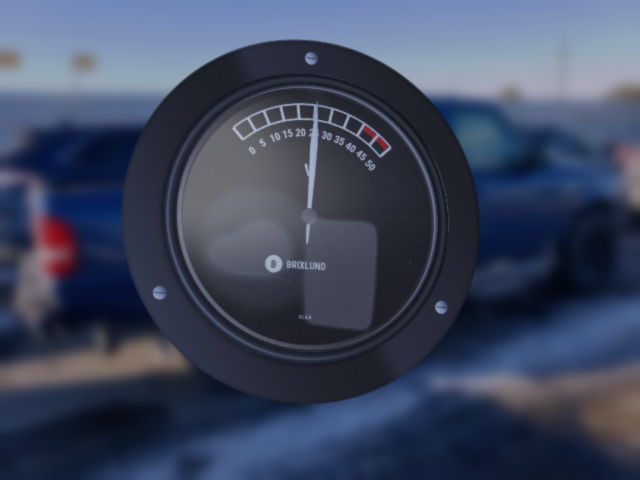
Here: 25 V
